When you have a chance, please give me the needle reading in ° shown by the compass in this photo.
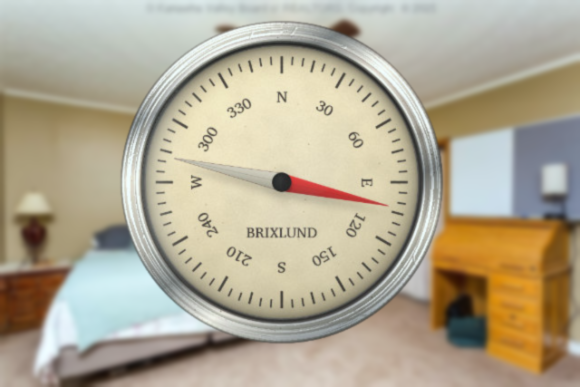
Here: 102.5 °
